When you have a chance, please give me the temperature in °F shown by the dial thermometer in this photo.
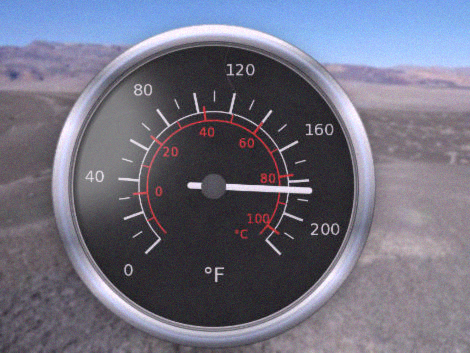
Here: 185 °F
